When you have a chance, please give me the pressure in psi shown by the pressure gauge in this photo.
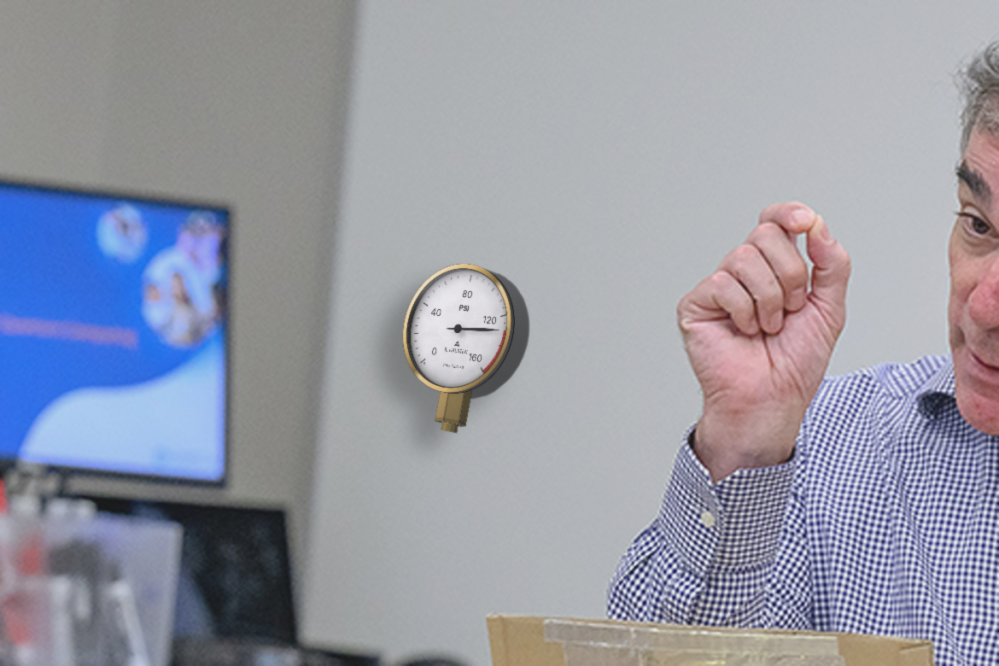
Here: 130 psi
